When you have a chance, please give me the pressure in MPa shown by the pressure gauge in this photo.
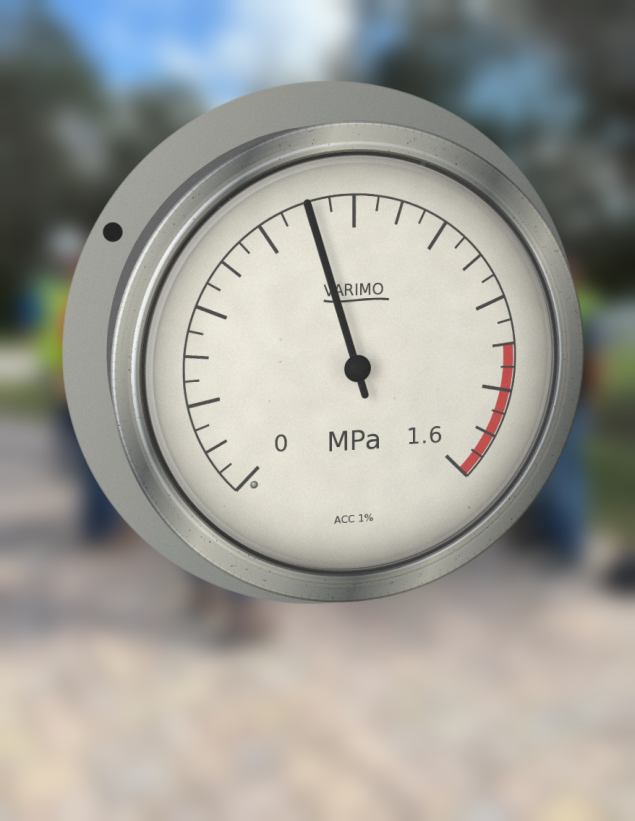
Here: 0.7 MPa
